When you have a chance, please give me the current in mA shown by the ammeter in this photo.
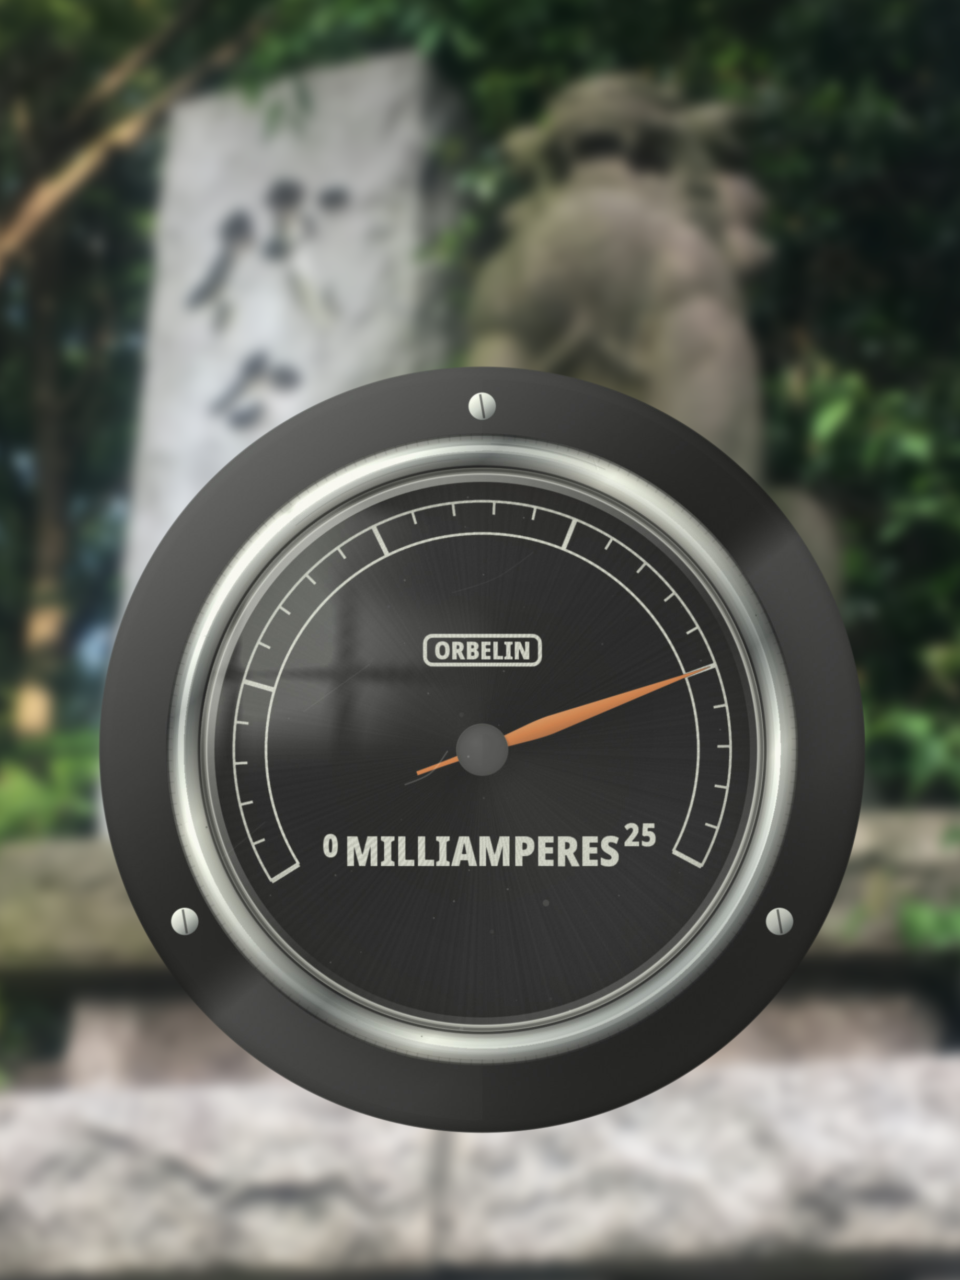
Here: 20 mA
